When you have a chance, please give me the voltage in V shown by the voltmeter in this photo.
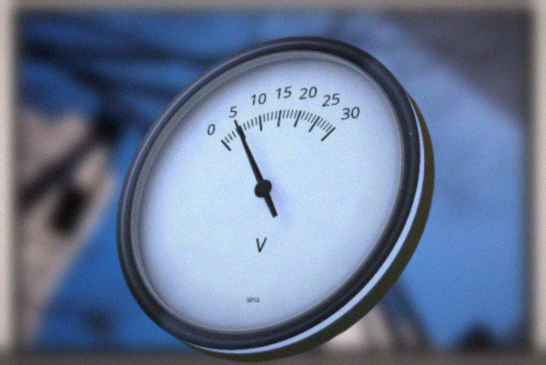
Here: 5 V
